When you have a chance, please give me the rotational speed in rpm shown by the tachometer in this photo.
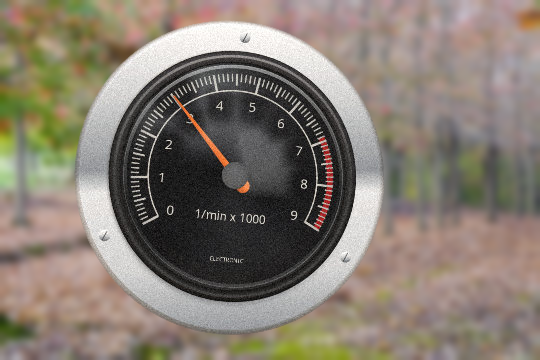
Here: 3000 rpm
